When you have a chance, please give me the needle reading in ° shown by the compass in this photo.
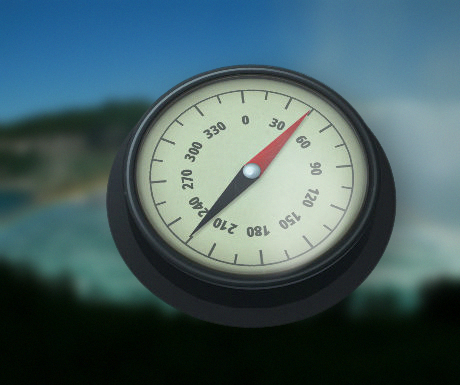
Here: 45 °
